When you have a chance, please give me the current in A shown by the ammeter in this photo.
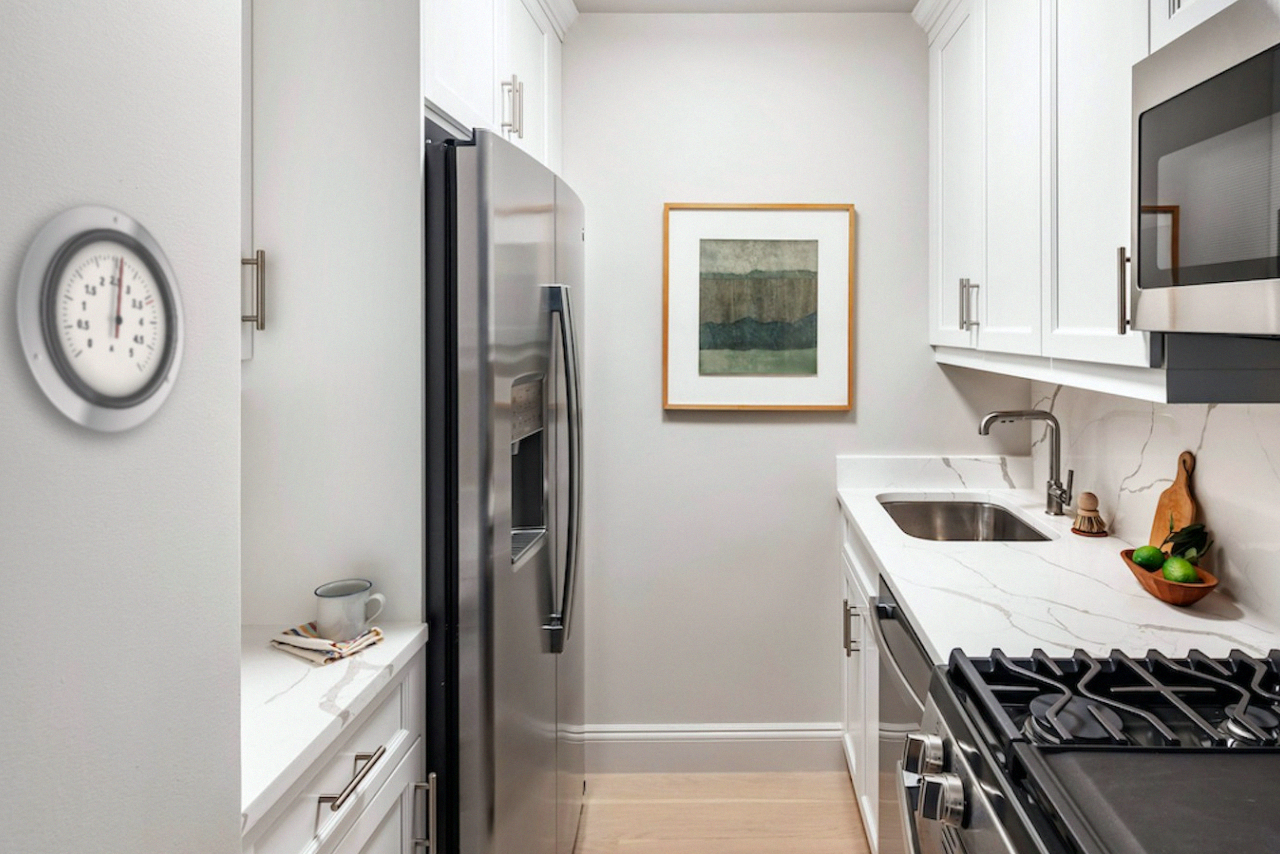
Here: 2.5 A
